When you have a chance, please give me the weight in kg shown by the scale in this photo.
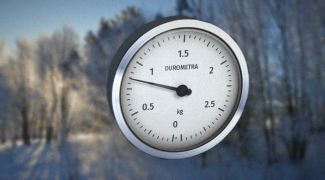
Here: 0.85 kg
